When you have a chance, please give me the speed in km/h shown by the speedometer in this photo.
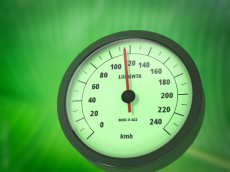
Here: 115 km/h
